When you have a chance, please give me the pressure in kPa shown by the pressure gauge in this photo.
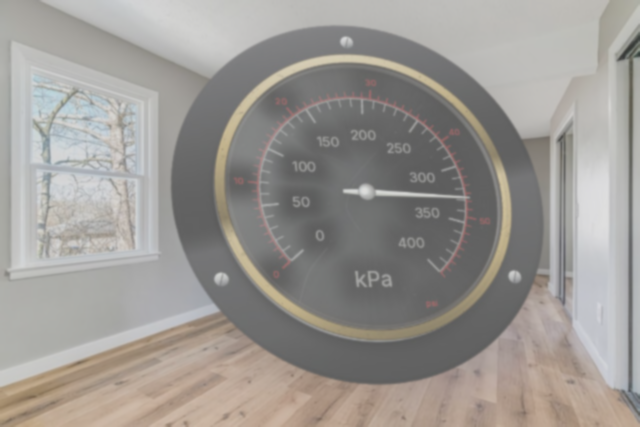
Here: 330 kPa
